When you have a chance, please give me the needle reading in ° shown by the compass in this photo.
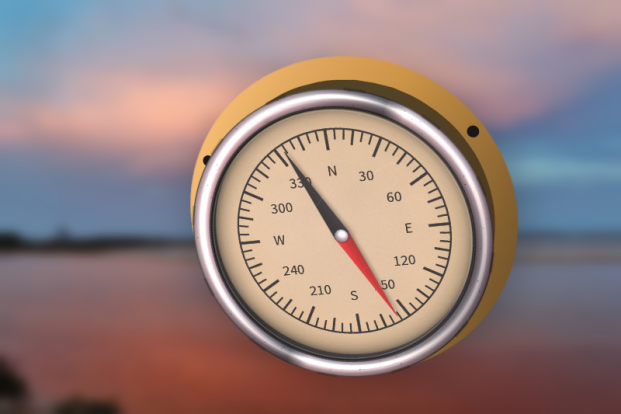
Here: 155 °
